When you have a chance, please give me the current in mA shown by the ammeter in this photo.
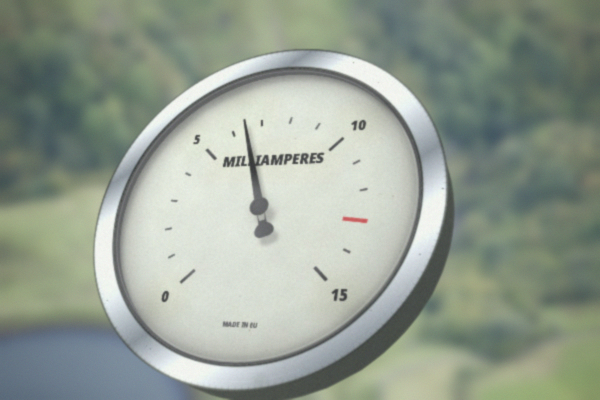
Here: 6.5 mA
